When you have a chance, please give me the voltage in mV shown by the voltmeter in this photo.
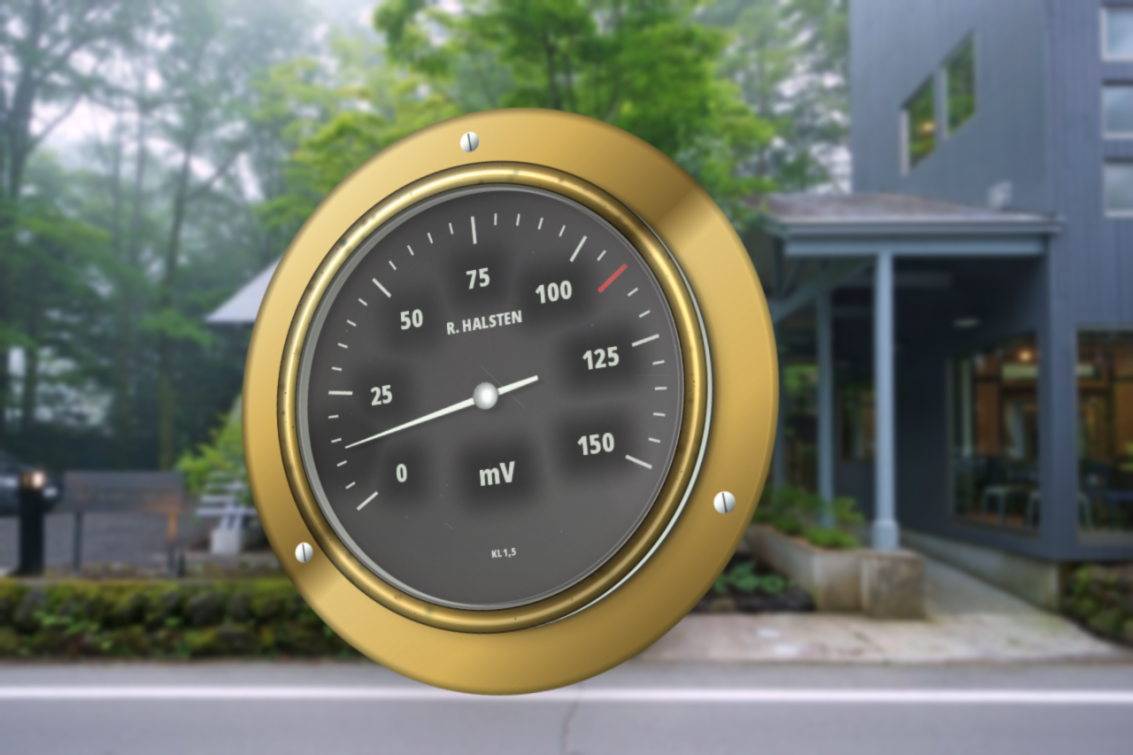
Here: 12.5 mV
